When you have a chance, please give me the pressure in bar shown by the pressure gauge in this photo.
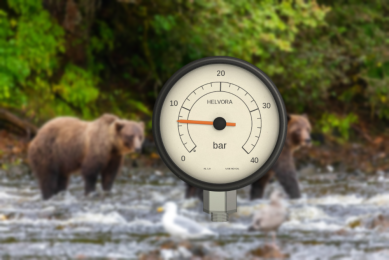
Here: 7 bar
